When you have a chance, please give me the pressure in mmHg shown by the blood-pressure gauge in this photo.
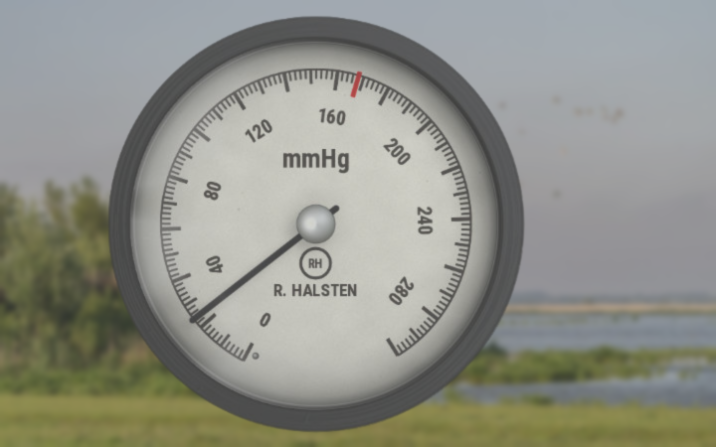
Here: 24 mmHg
